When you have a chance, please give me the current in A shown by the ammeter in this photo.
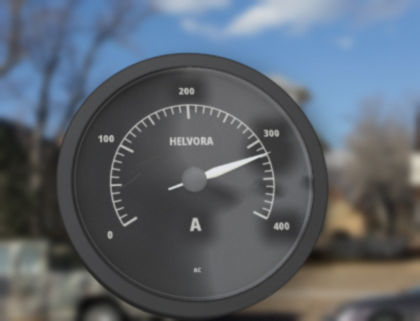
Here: 320 A
